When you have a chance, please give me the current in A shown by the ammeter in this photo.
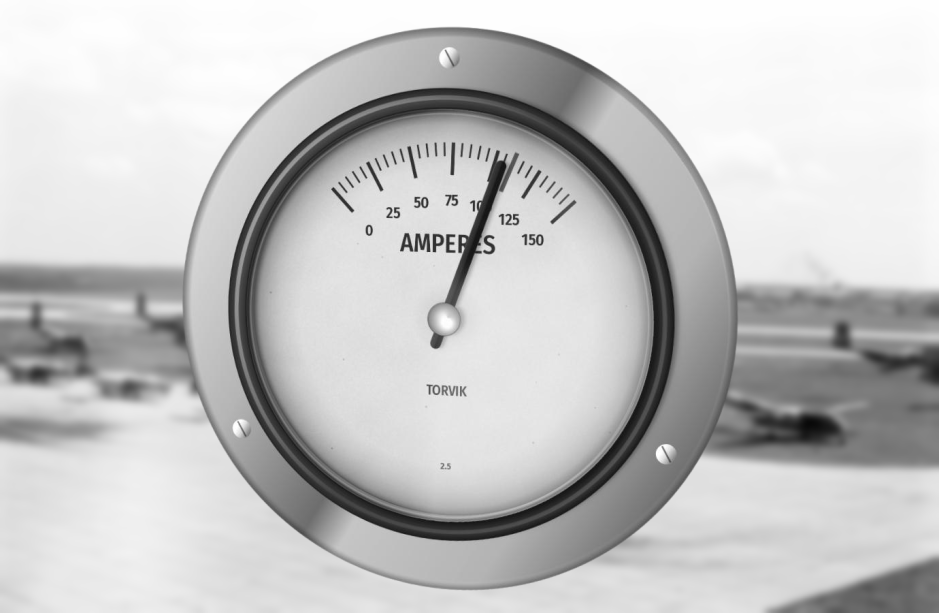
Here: 105 A
